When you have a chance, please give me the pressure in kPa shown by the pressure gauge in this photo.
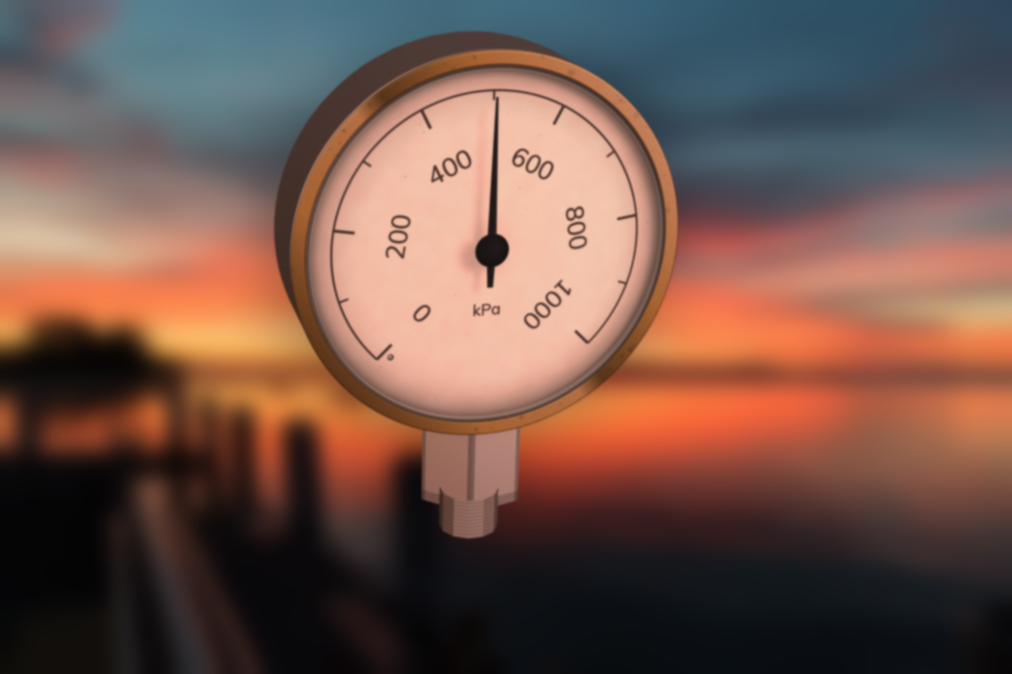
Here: 500 kPa
